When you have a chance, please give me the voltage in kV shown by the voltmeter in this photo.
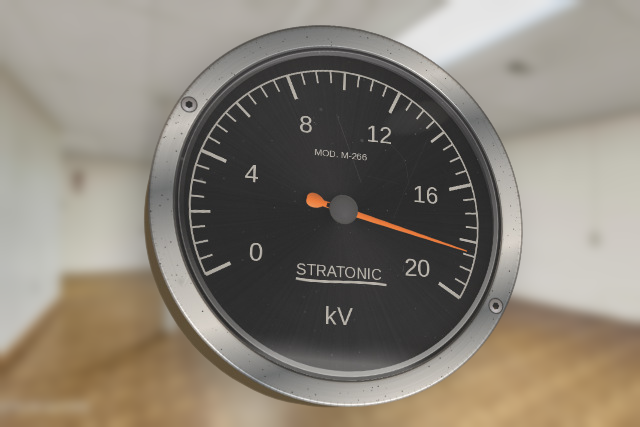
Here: 18.5 kV
